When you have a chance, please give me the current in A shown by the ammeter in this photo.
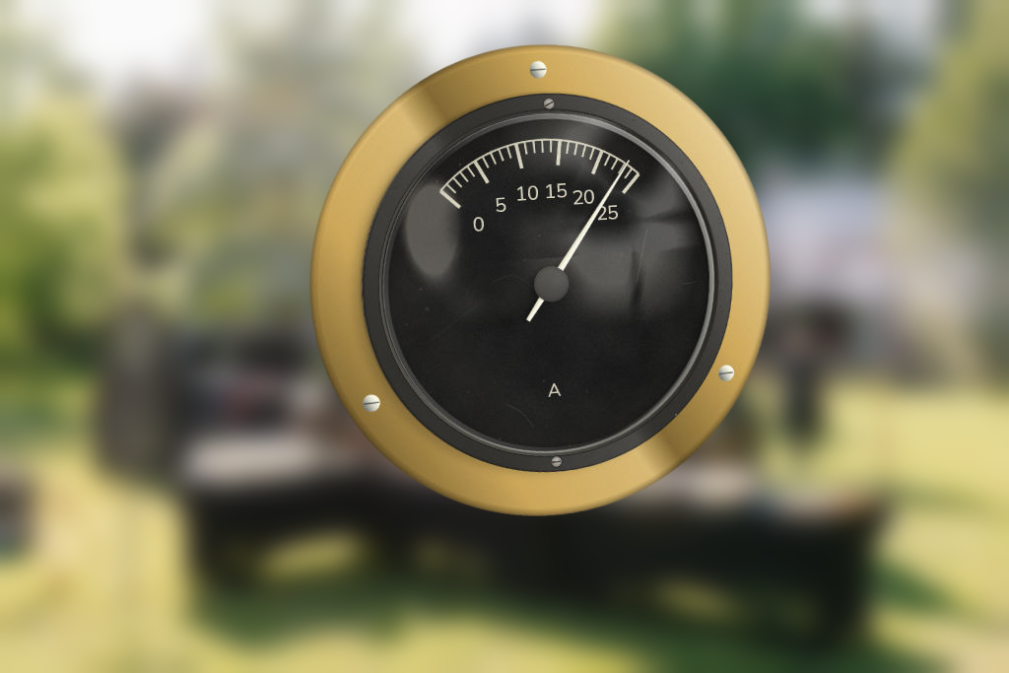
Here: 23 A
